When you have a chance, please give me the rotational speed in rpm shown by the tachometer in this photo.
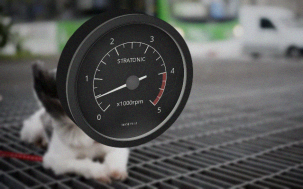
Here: 500 rpm
